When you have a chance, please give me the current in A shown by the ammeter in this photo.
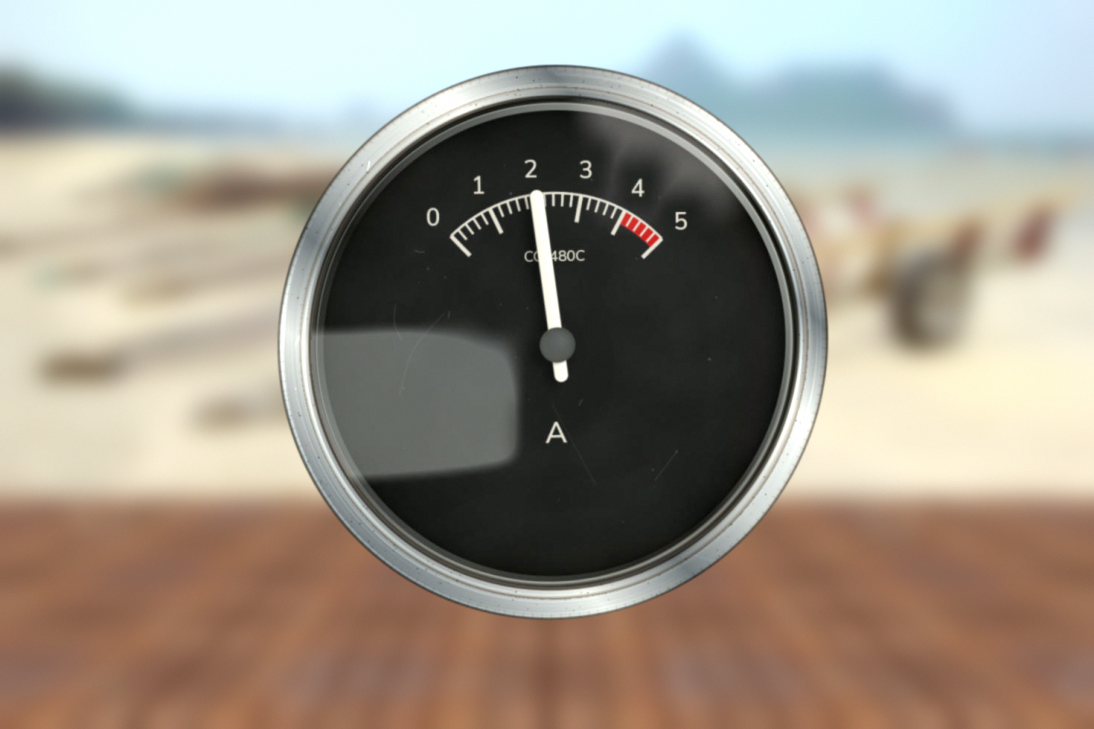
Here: 2 A
